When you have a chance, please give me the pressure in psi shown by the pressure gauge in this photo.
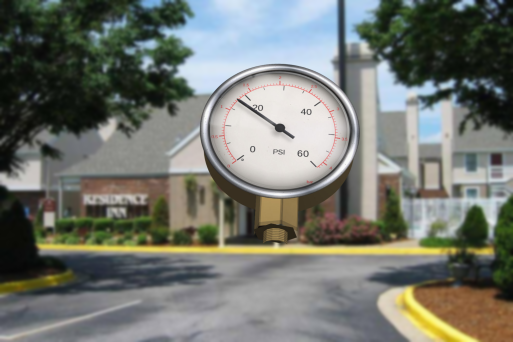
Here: 17.5 psi
